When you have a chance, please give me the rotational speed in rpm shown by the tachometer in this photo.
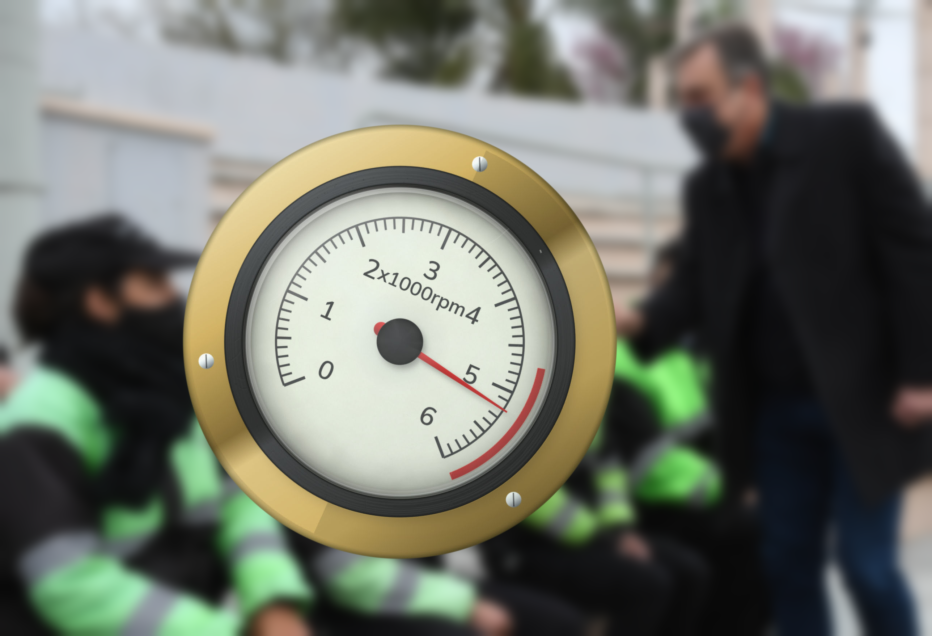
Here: 5200 rpm
